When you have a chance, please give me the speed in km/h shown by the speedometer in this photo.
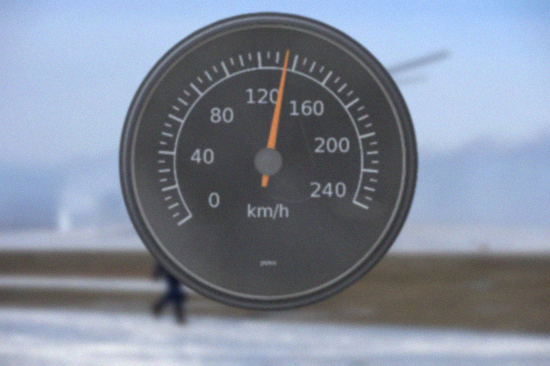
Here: 135 km/h
